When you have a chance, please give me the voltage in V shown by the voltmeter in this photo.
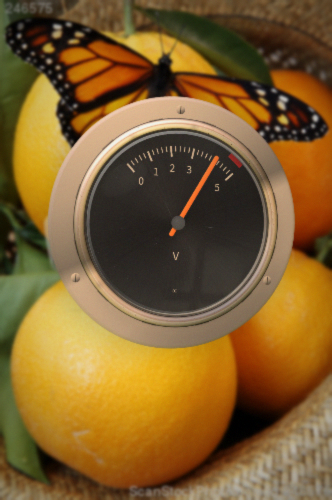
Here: 4 V
